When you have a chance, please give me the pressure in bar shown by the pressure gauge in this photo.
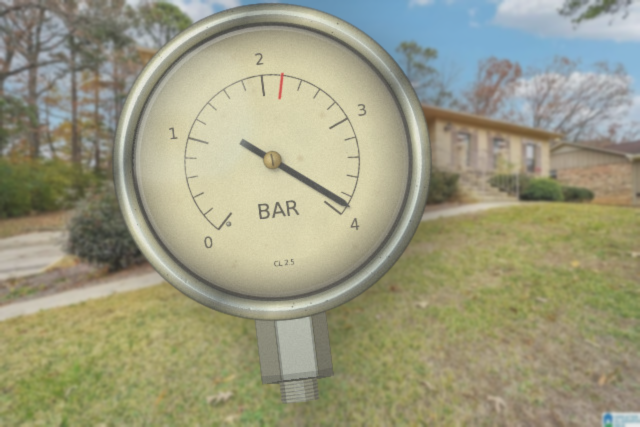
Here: 3.9 bar
